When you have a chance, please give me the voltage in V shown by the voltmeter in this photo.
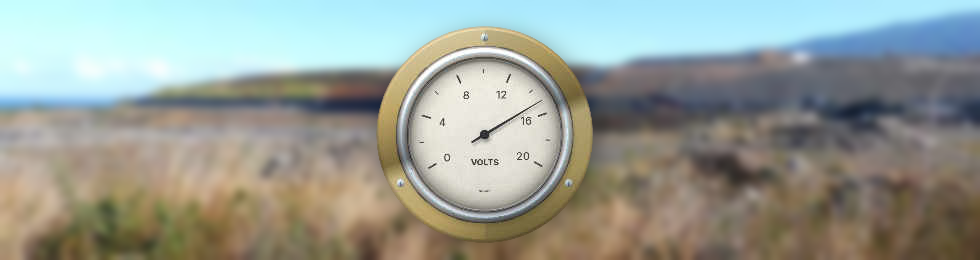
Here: 15 V
